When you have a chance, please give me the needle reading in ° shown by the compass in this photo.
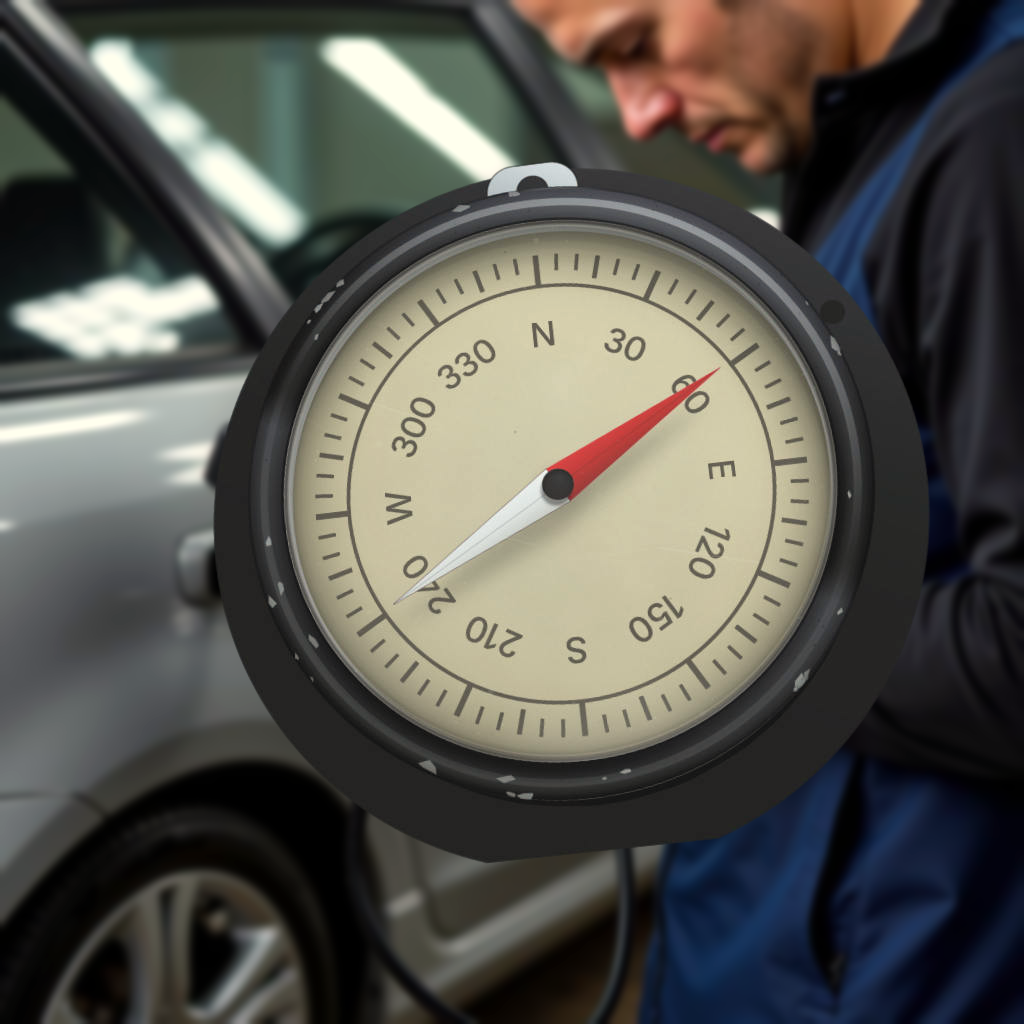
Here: 60 °
